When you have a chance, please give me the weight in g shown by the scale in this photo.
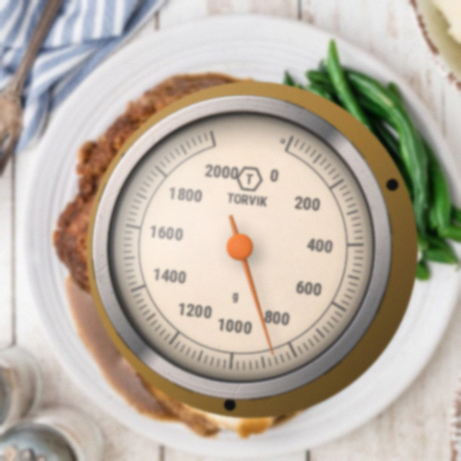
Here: 860 g
